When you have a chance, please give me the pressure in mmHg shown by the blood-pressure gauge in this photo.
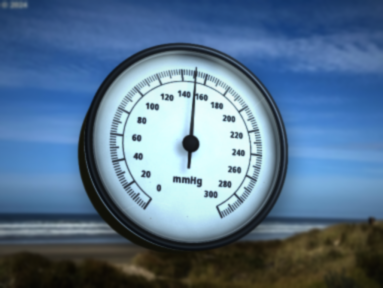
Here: 150 mmHg
